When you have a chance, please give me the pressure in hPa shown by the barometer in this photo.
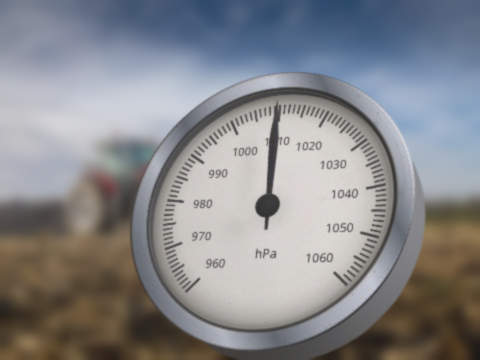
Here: 1010 hPa
